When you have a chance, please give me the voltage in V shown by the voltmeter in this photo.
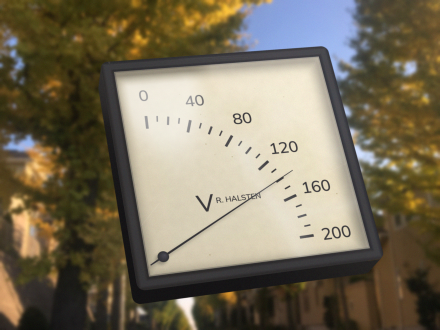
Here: 140 V
